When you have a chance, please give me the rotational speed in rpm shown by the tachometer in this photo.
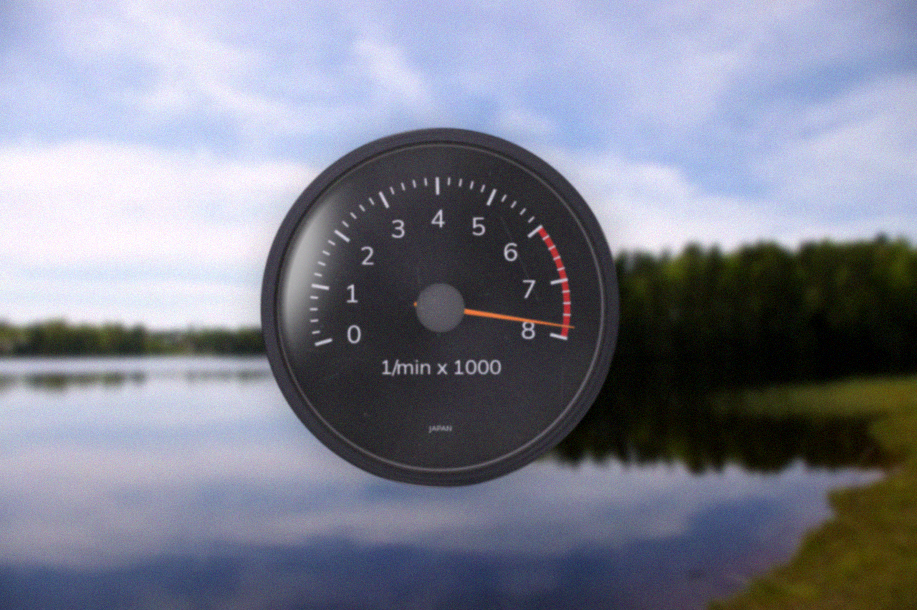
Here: 7800 rpm
